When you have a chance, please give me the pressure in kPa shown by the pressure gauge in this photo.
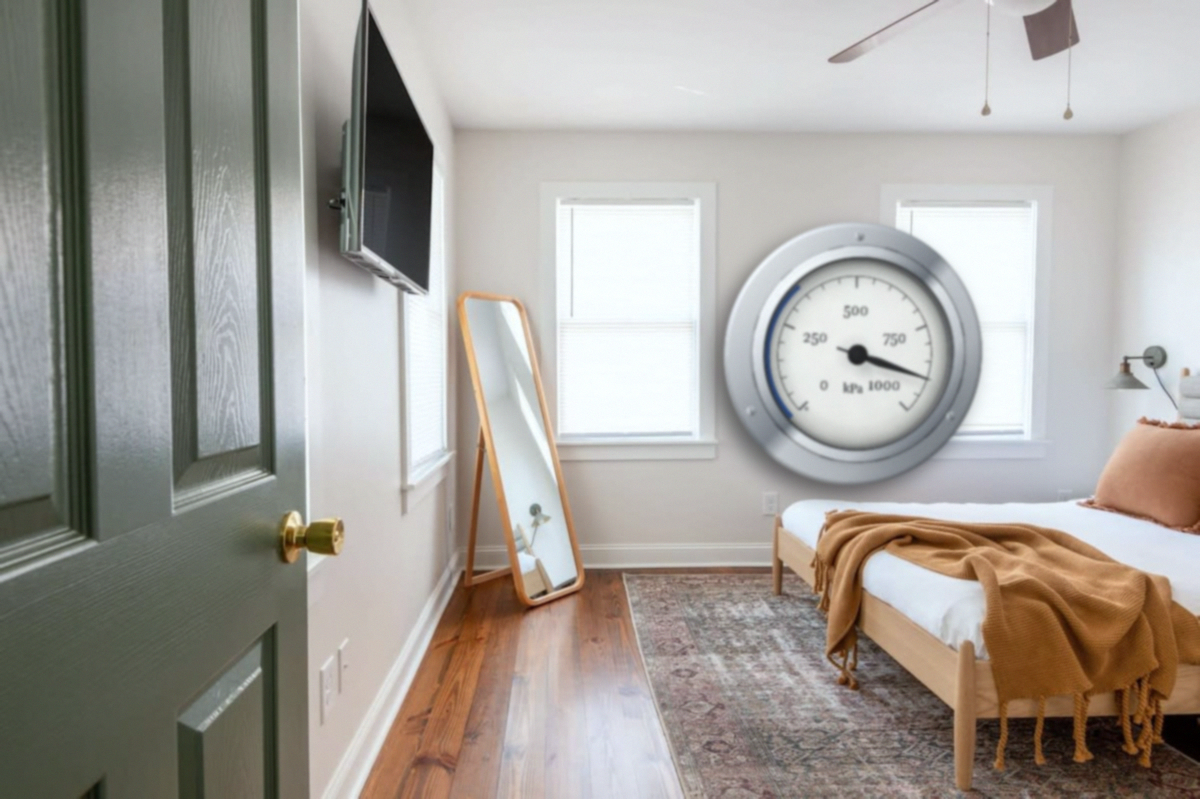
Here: 900 kPa
